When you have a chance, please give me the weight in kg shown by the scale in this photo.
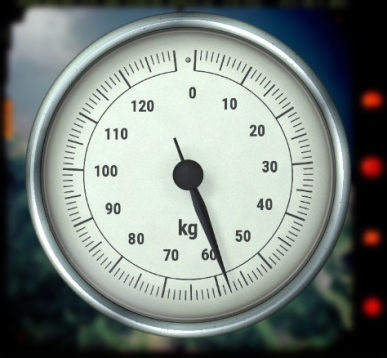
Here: 58 kg
